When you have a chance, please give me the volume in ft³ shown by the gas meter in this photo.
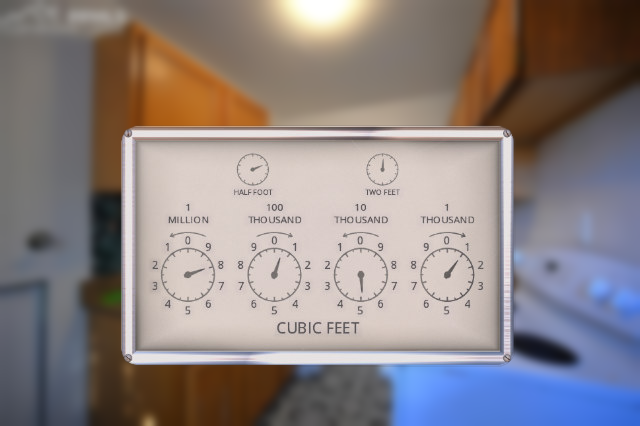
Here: 805100 ft³
